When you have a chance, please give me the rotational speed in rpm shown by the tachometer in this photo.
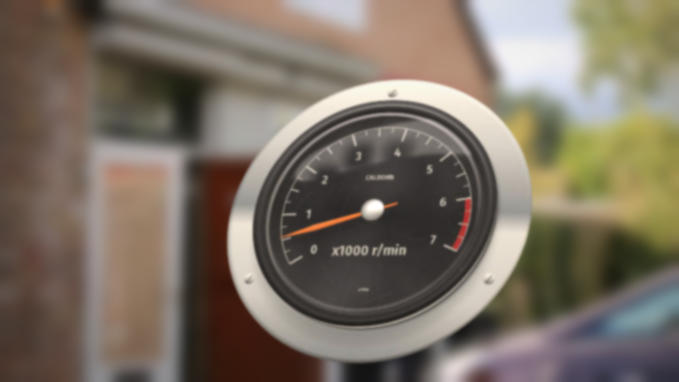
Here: 500 rpm
